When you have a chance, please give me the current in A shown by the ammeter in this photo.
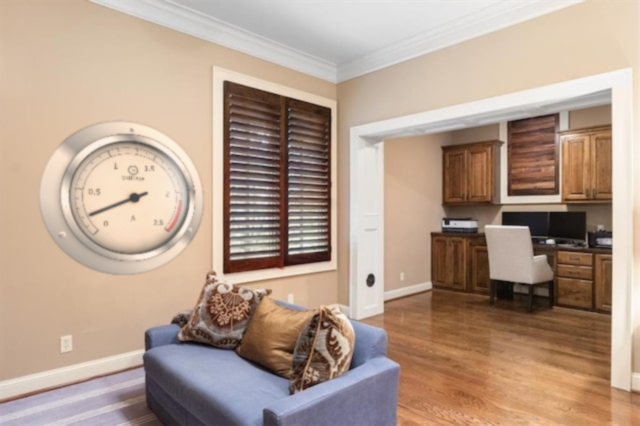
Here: 0.2 A
